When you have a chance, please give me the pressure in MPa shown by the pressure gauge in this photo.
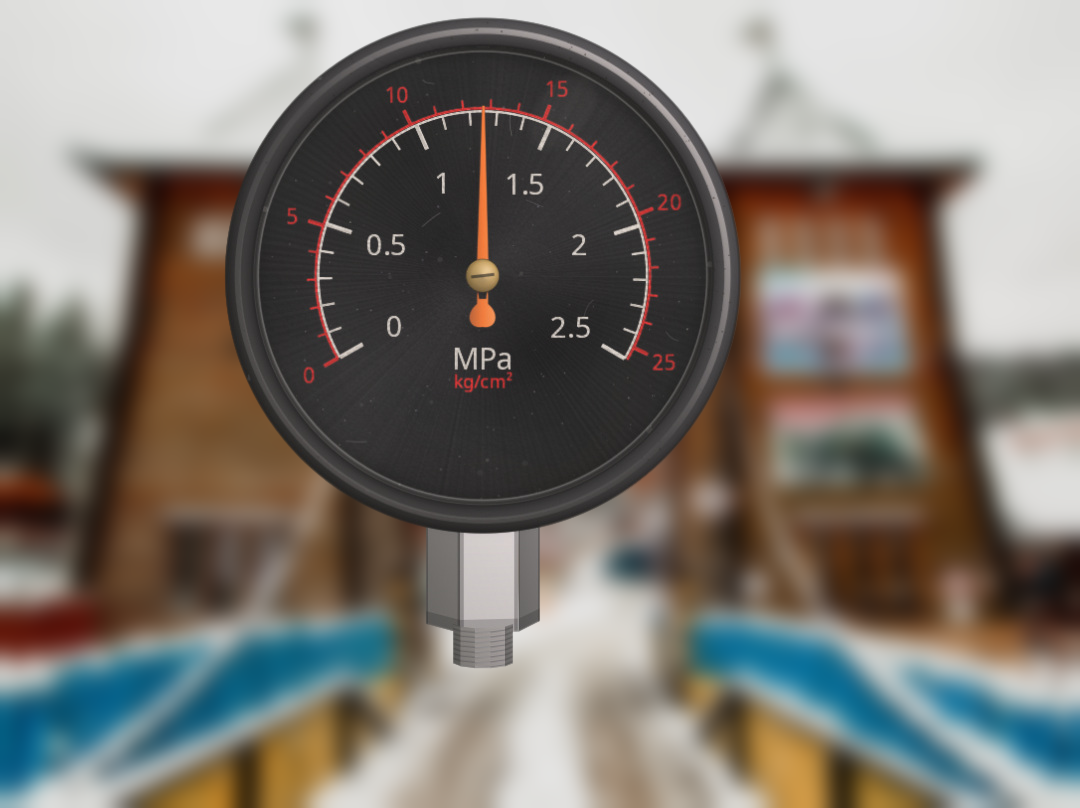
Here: 1.25 MPa
